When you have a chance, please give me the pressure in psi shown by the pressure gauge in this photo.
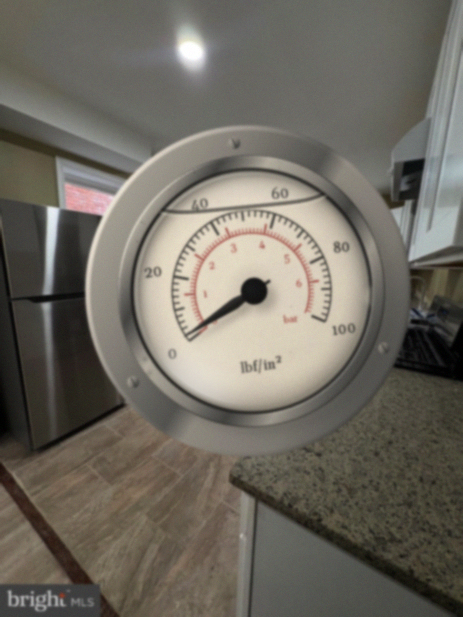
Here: 2 psi
